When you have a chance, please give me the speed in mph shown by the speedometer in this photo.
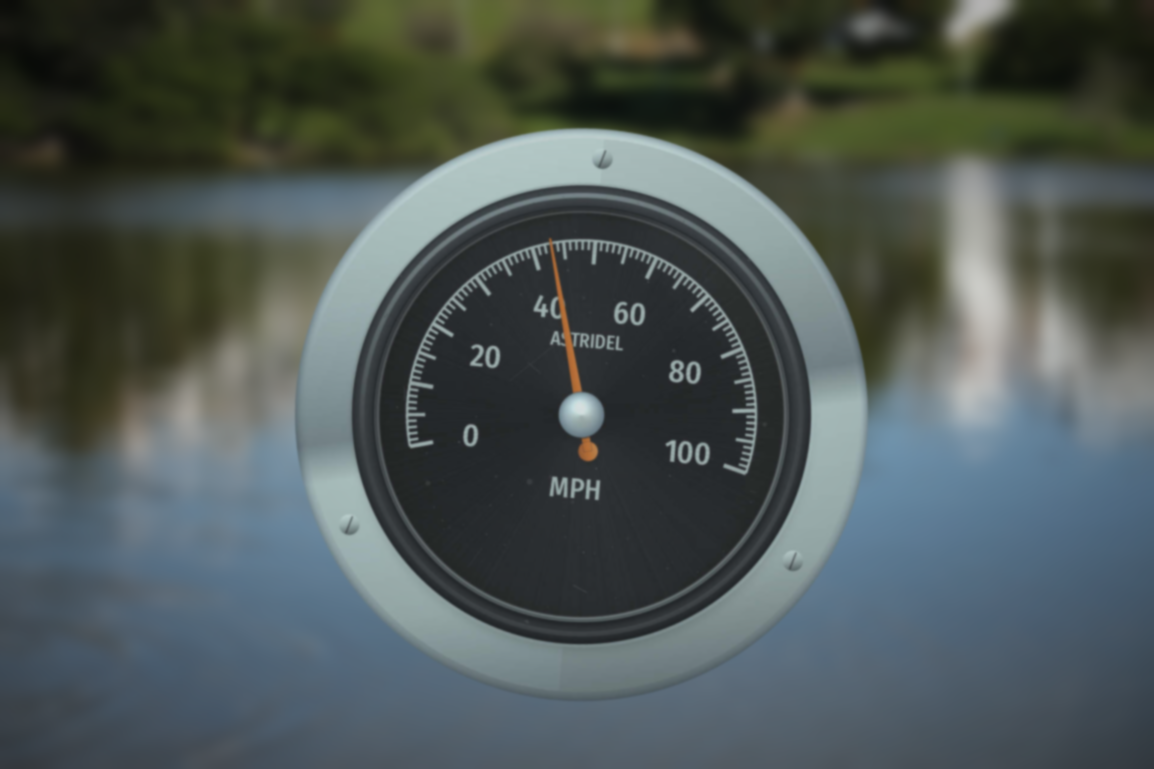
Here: 43 mph
